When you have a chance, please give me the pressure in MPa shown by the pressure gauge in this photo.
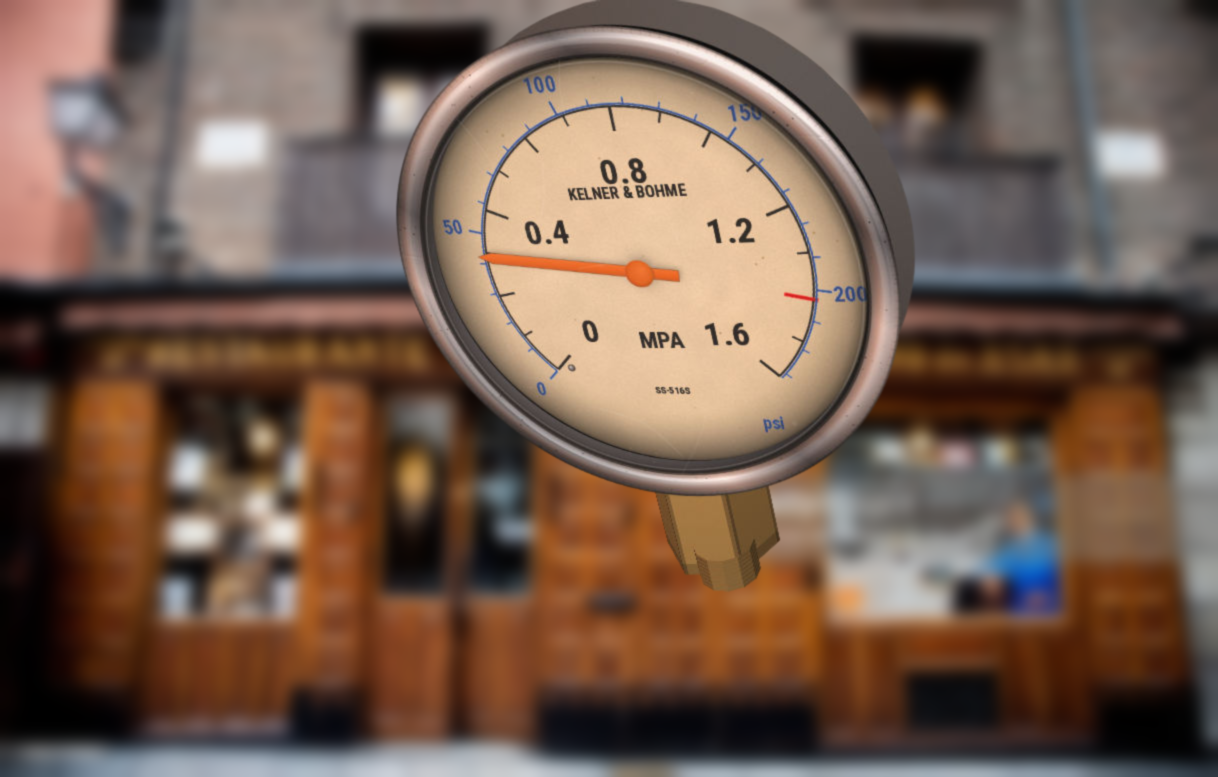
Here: 0.3 MPa
